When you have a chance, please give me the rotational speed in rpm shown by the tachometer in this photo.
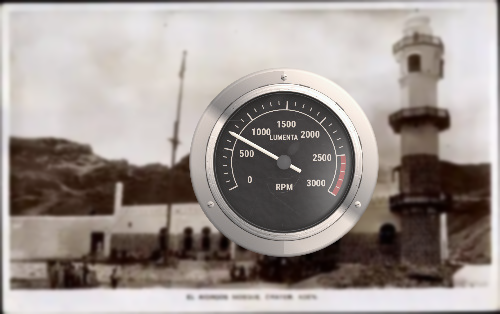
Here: 700 rpm
